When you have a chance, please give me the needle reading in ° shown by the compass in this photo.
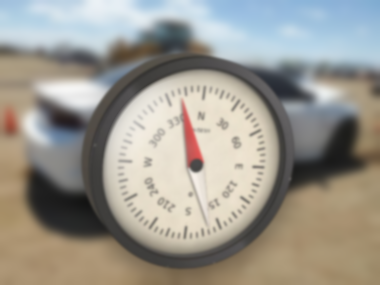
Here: 340 °
